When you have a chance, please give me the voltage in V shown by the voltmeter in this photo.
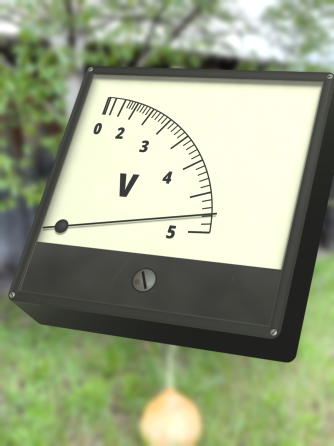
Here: 4.8 V
